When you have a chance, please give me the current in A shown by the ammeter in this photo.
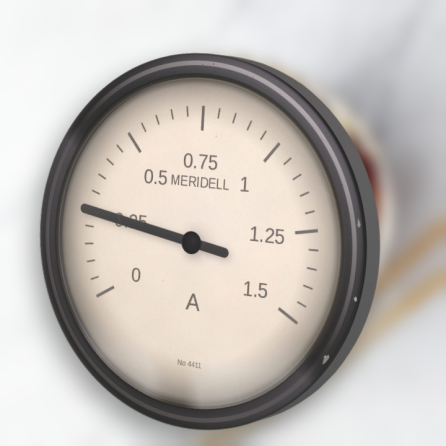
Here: 0.25 A
